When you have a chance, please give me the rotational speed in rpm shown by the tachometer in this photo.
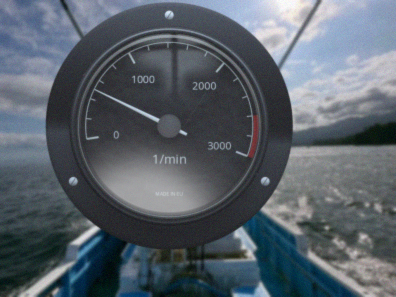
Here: 500 rpm
